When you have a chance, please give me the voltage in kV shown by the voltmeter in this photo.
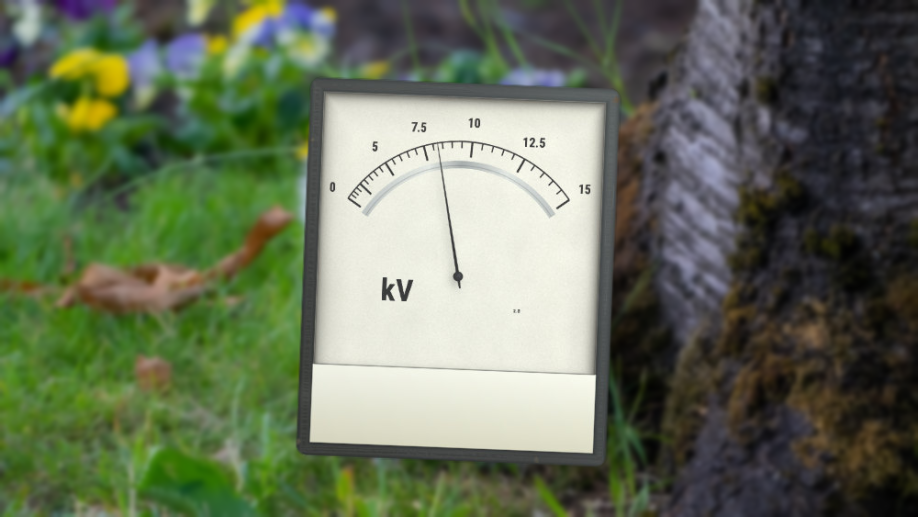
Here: 8.25 kV
